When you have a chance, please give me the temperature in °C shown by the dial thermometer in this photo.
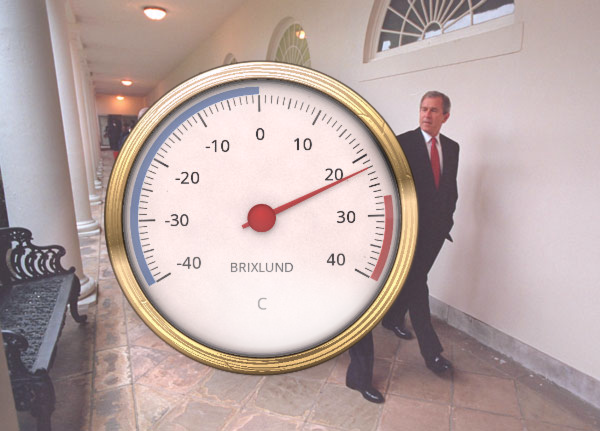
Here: 22 °C
